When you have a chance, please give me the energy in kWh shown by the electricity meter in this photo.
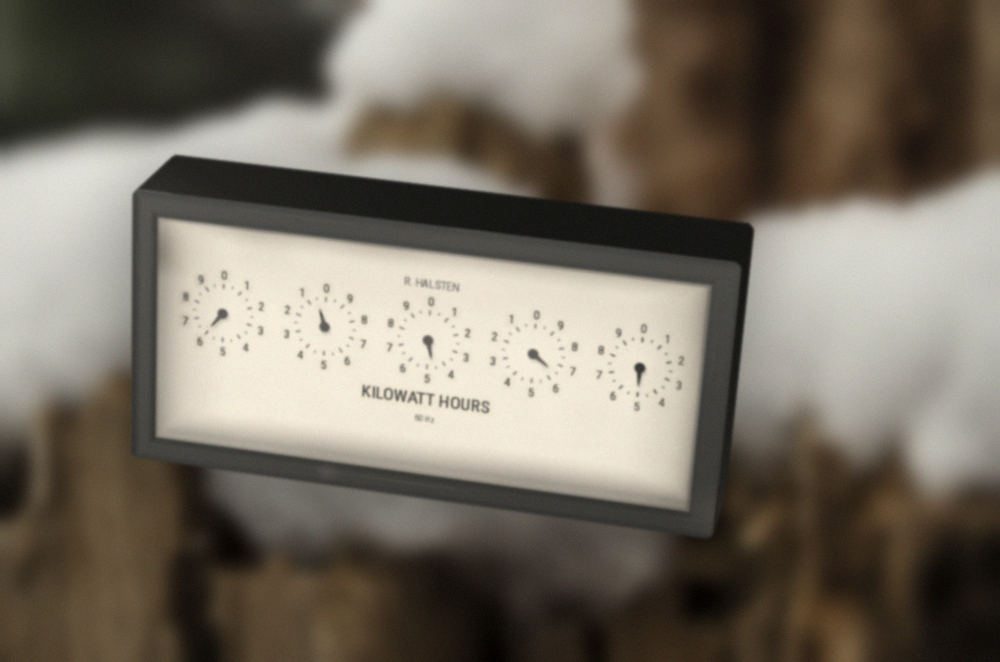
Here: 60465 kWh
